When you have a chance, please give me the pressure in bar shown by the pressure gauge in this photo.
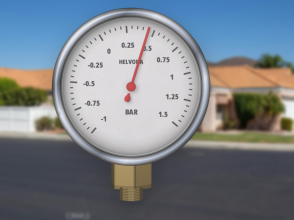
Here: 0.45 bar
